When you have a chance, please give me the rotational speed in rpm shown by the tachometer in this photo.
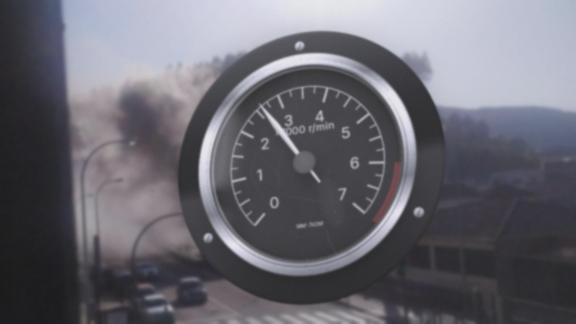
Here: 2625 rpm
